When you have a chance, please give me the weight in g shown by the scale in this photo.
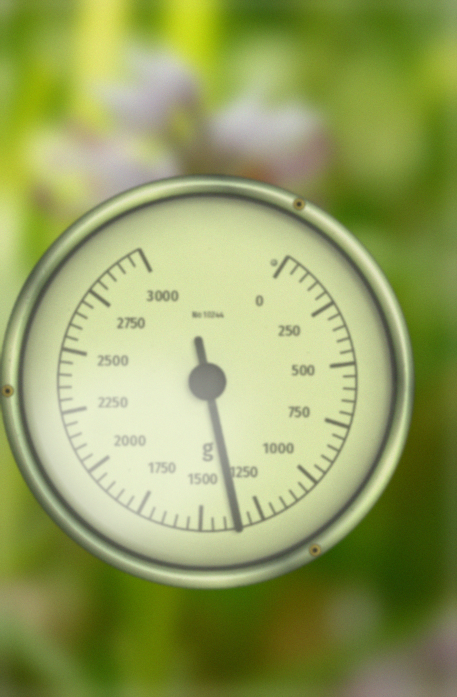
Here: 1350 g
